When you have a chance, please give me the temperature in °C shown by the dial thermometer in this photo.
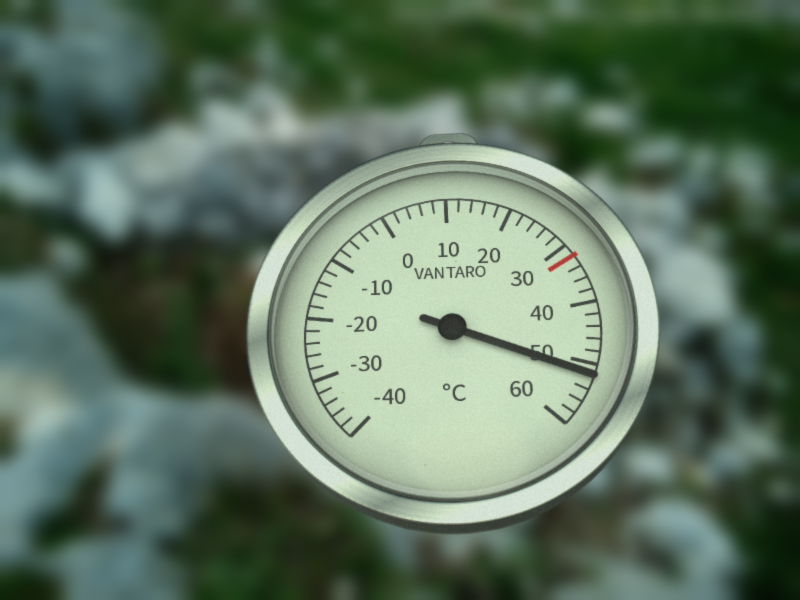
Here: 52 °C
